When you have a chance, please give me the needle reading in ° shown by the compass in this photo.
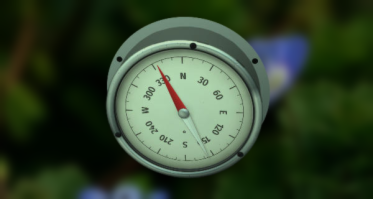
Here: 335 °
